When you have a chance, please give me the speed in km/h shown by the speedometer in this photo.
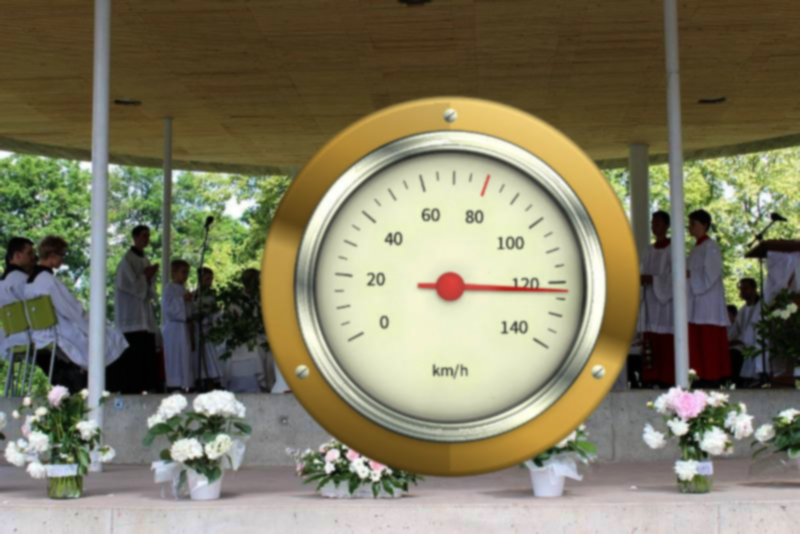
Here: 122.5 km/h
